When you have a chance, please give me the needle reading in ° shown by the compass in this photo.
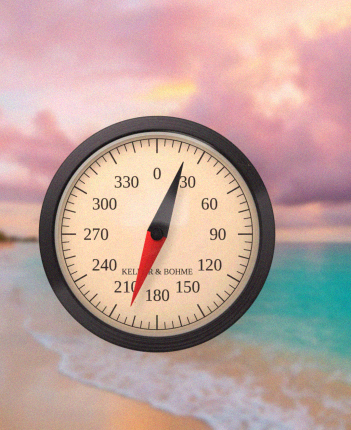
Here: 200 °
